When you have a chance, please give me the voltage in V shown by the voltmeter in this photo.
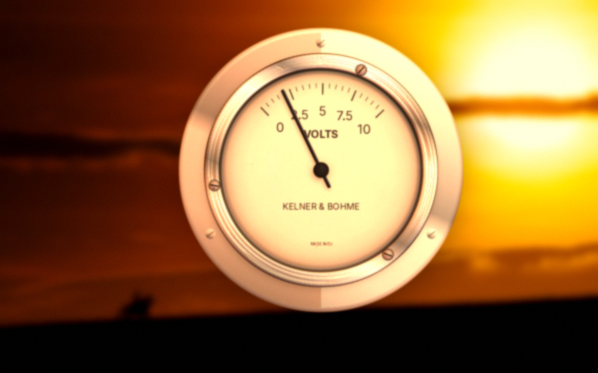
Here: 2 V
